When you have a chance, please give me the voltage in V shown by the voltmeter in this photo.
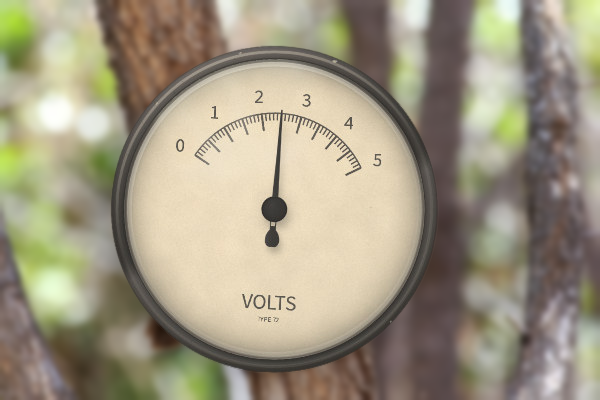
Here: 2.5 V
